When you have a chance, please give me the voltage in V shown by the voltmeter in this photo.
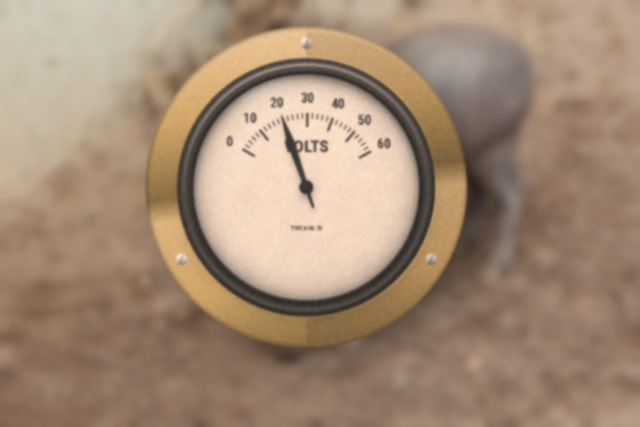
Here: 20 V
